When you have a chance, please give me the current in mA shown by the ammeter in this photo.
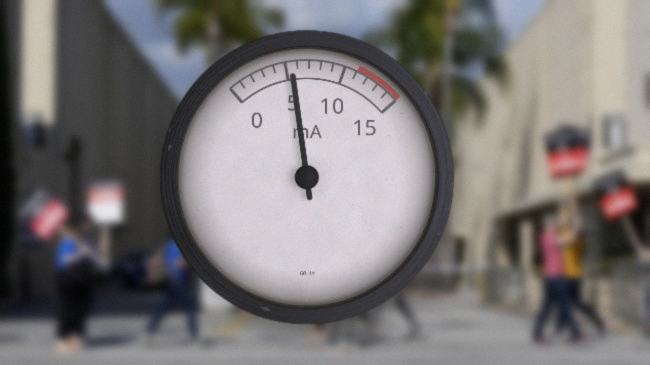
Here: 5.5 mA
